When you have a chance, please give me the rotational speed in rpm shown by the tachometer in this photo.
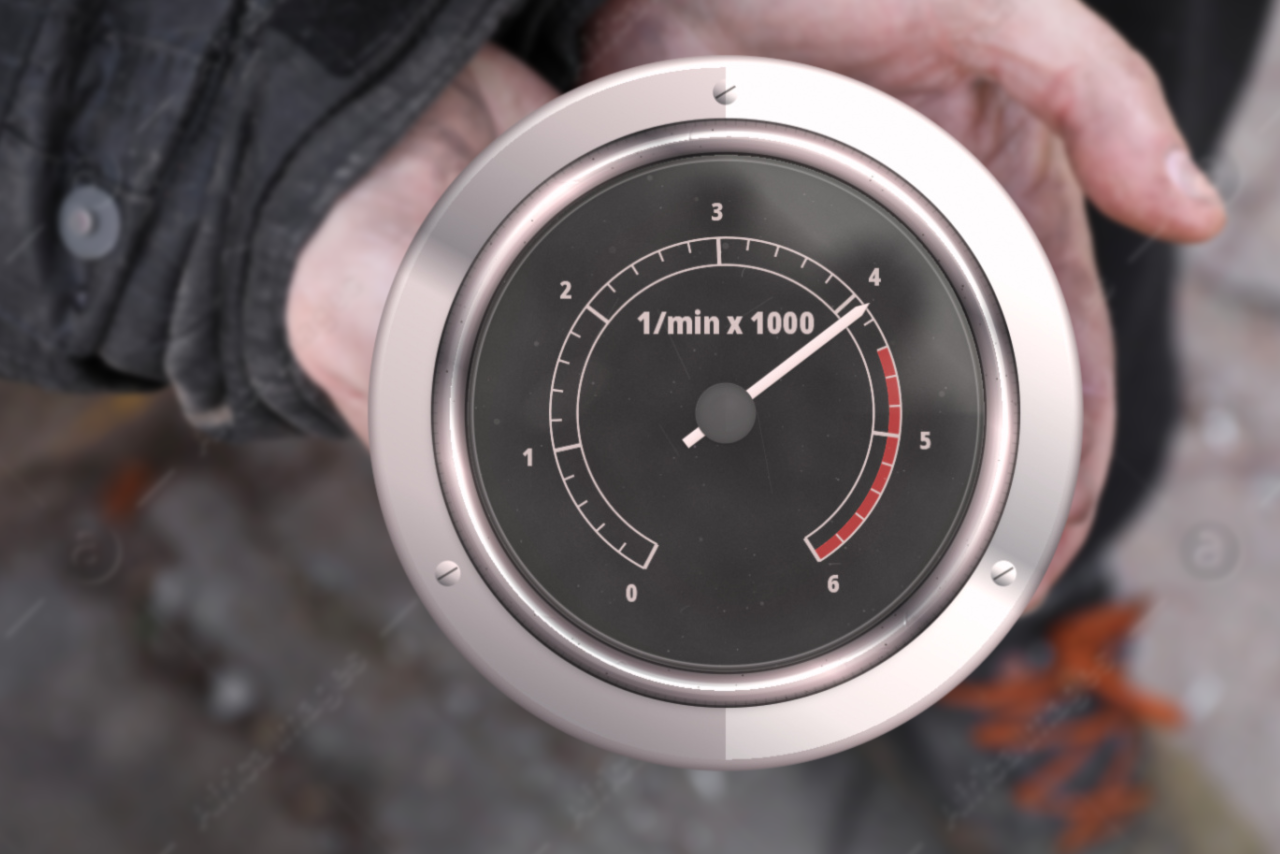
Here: 4100 rpm
